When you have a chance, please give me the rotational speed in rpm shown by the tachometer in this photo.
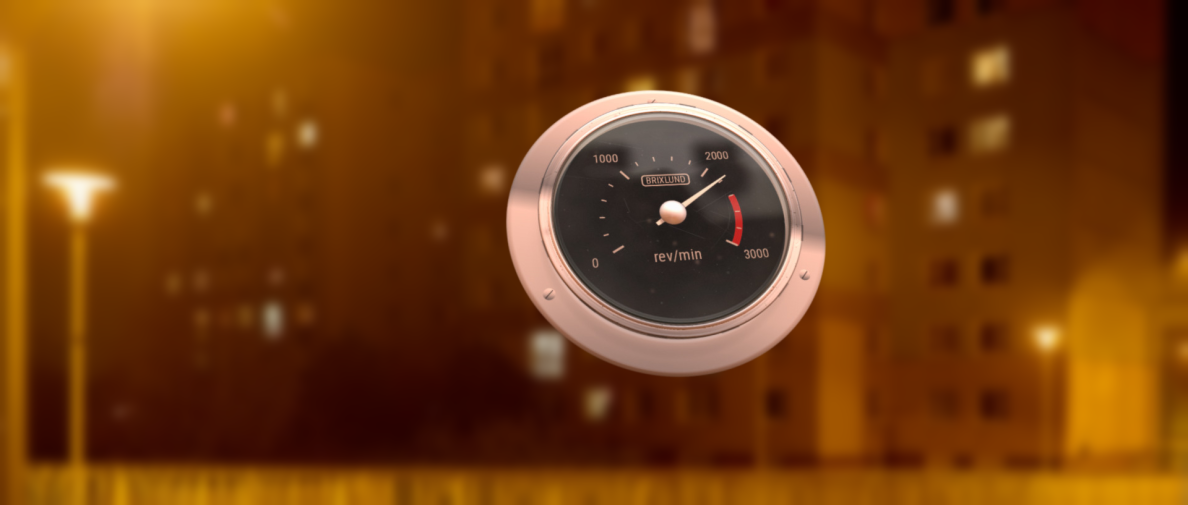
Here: 2200 rpm
